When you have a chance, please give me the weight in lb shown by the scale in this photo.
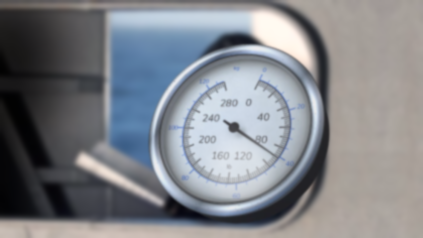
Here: 90 lb
